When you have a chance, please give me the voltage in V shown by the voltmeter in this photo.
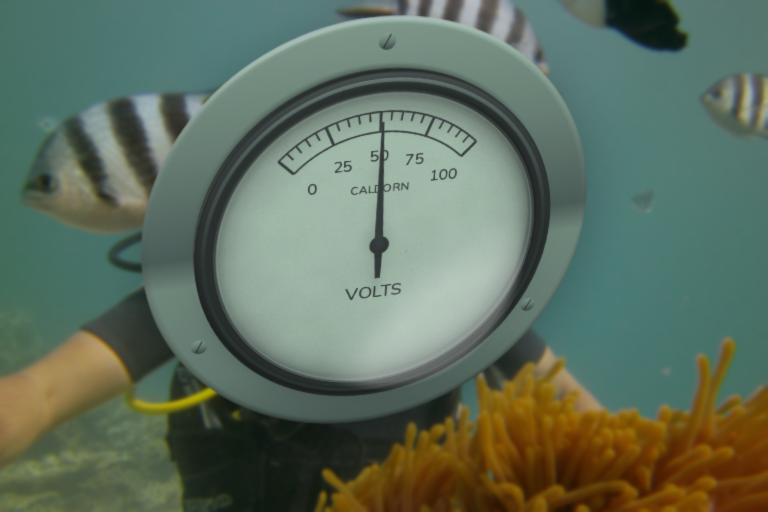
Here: 50 V
